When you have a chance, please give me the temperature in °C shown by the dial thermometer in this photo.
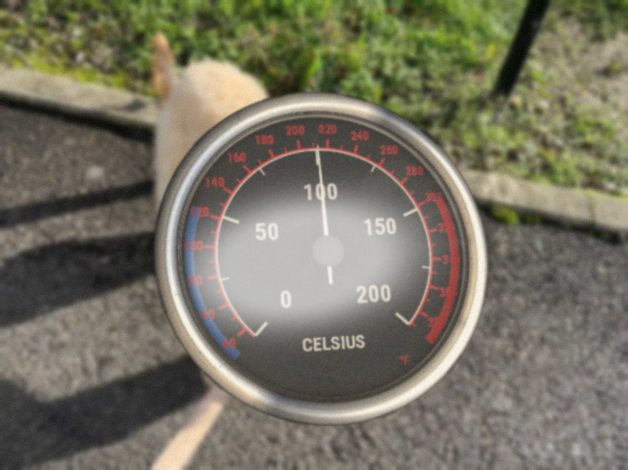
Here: 100 °C
